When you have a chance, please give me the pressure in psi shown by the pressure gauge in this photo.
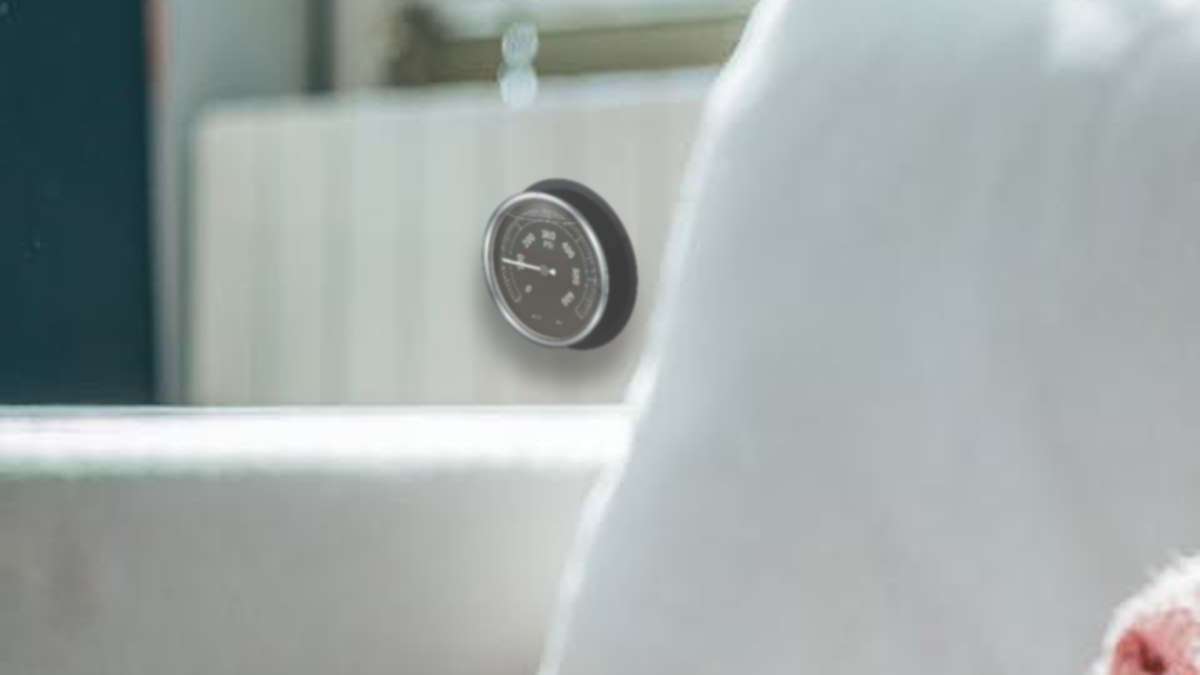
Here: 100 psi
